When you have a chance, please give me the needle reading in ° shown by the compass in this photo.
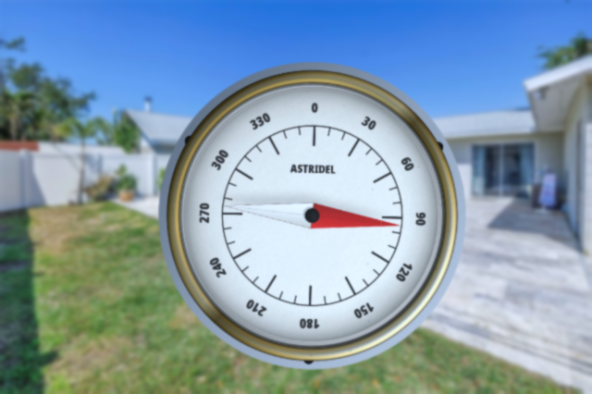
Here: 95 °
